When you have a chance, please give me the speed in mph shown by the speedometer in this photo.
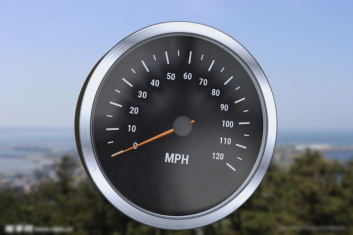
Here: 0 mph
